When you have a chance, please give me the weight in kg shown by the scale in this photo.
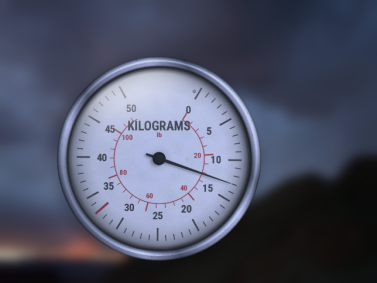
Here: 13 kg
